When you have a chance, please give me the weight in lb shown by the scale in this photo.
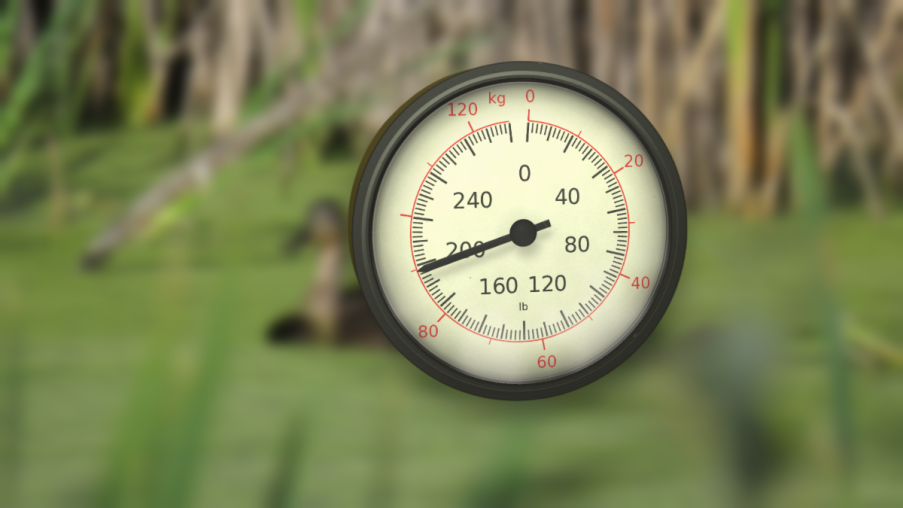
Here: 198 lb
